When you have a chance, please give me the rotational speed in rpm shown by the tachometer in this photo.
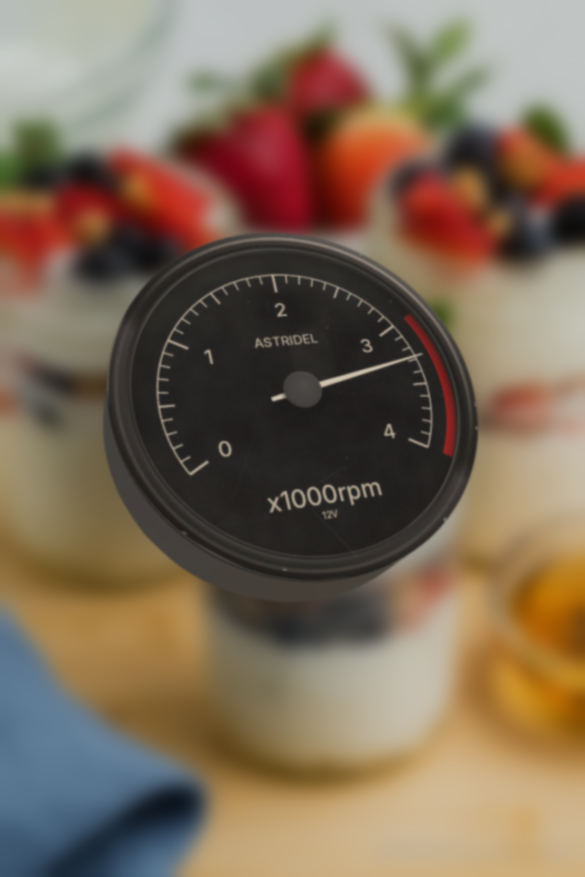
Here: 3300 rpm
